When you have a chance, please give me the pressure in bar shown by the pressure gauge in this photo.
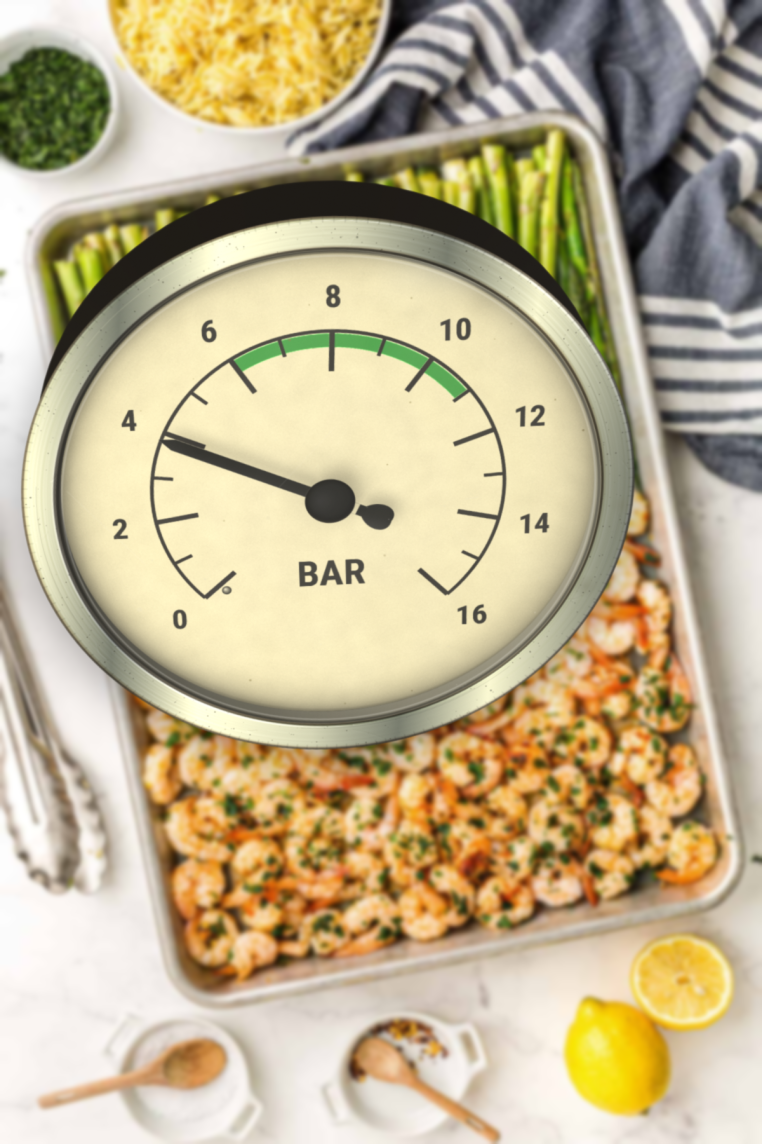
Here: 4 bar
